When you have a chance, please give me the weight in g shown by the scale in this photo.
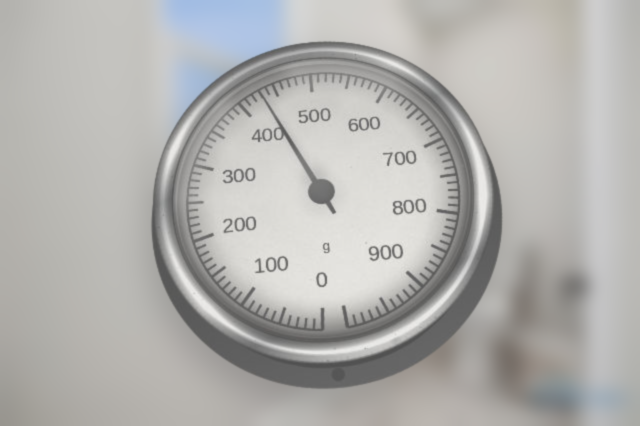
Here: 430 g
